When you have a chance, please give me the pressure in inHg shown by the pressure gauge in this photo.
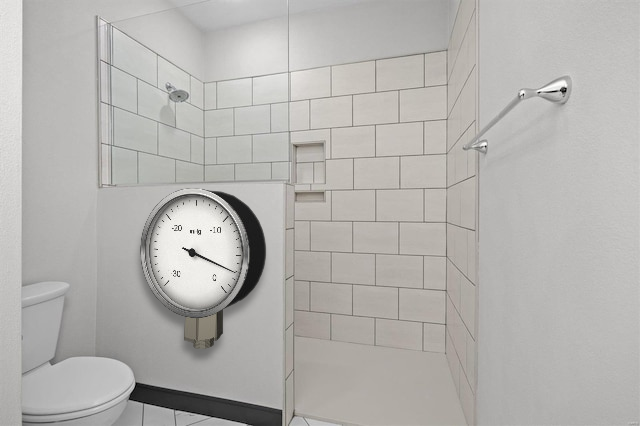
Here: -3 inHg
